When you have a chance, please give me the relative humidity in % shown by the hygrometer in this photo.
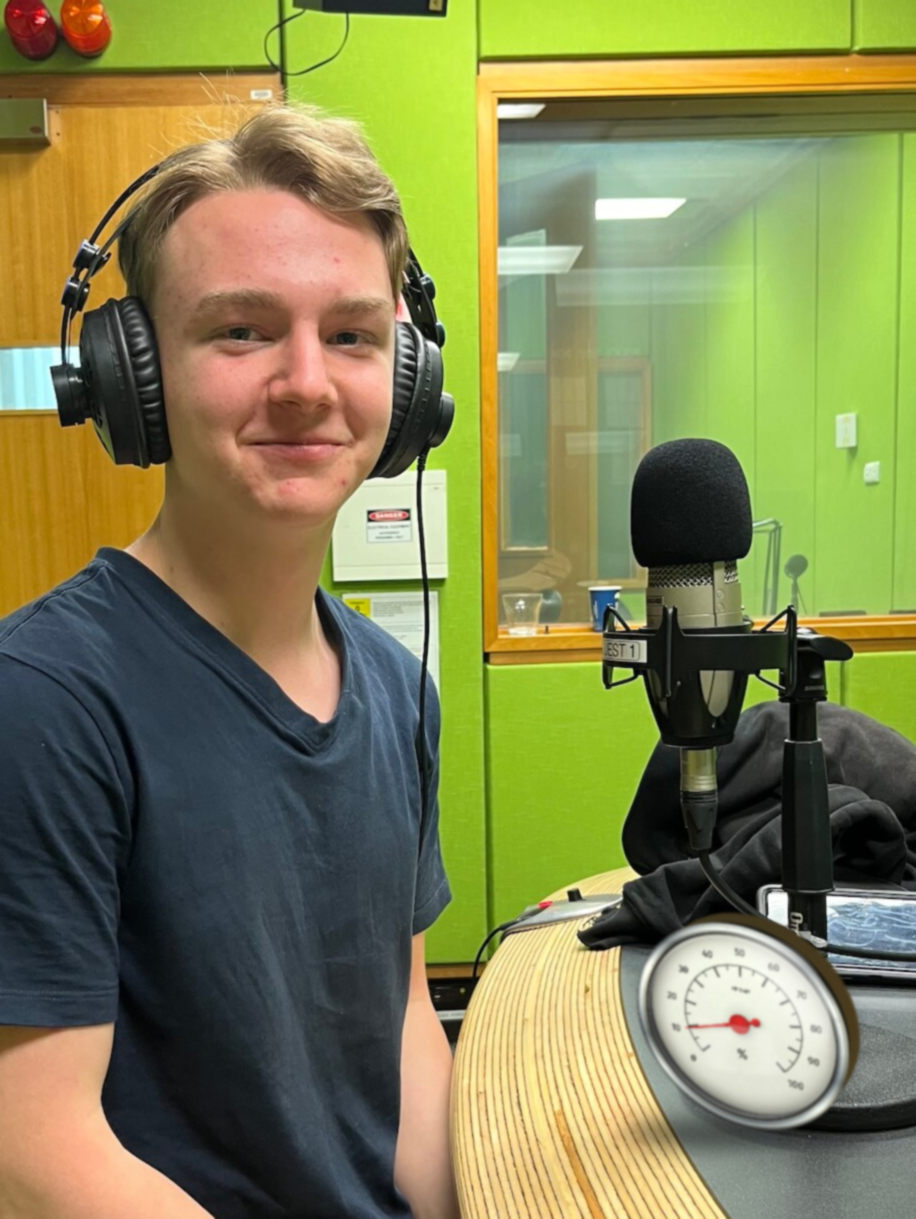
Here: 10 %
